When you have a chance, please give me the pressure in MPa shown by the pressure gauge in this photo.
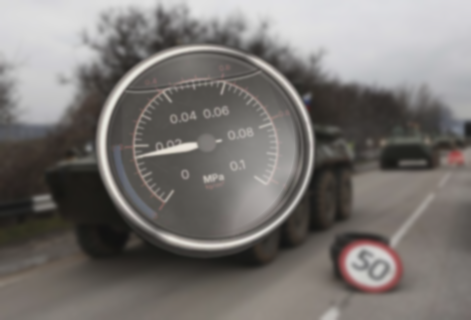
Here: 0.016 MPa
